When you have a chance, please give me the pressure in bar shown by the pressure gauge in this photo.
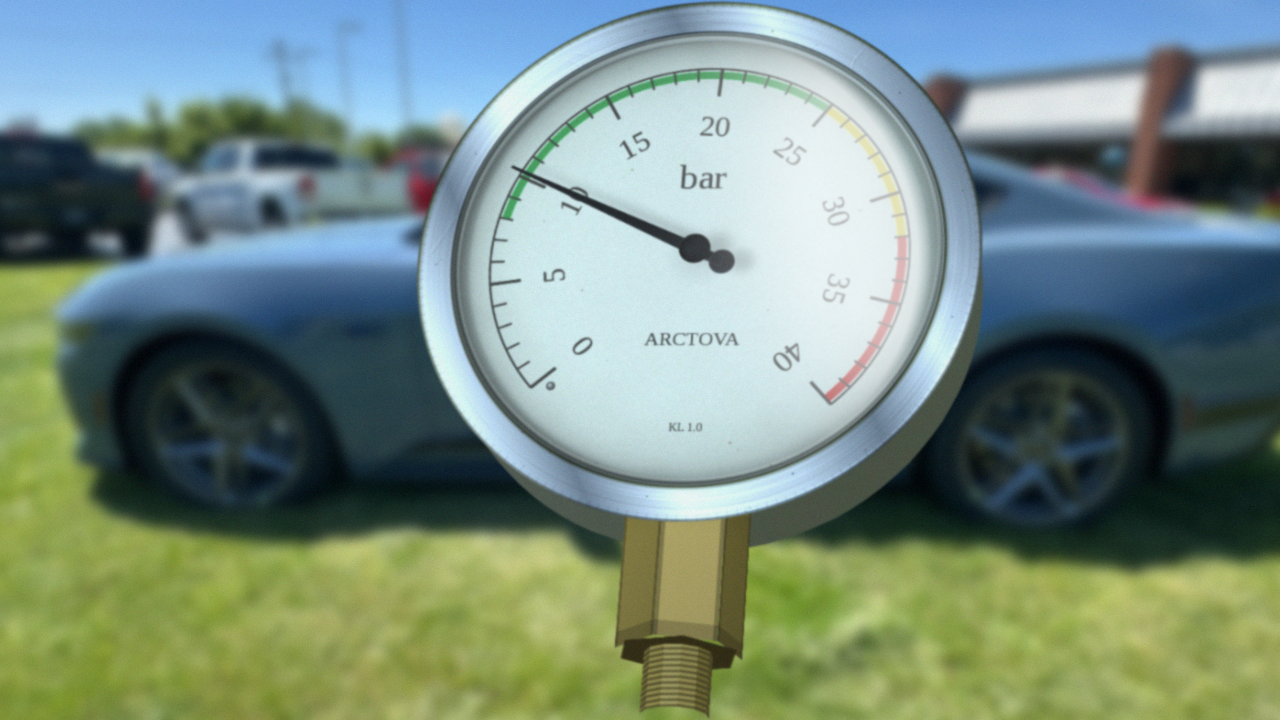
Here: 10 bar
